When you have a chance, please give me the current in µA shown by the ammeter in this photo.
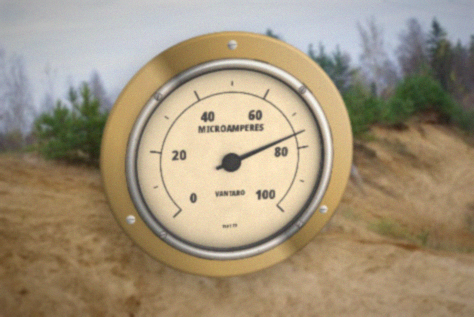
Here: 75 µA
